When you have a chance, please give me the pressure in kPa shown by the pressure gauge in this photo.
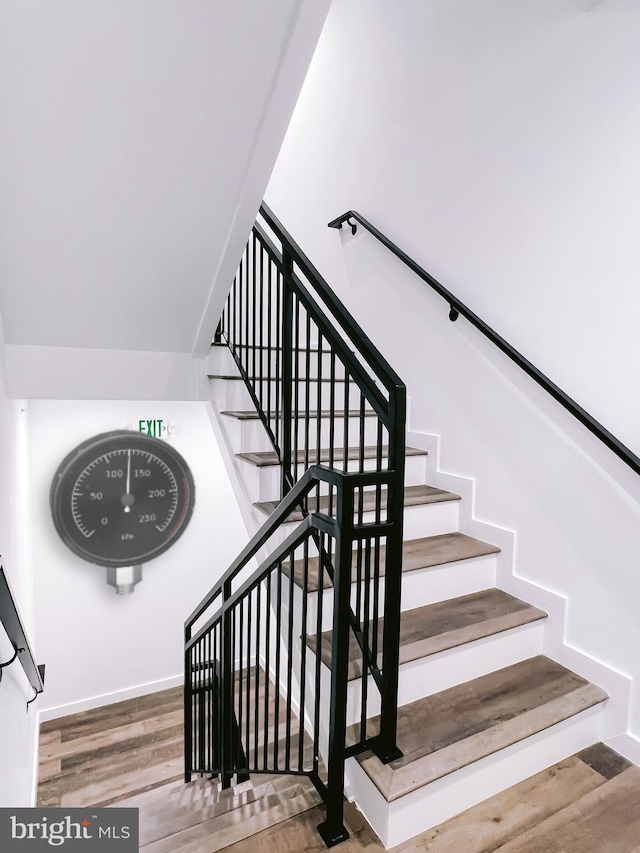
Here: 125 kPa
